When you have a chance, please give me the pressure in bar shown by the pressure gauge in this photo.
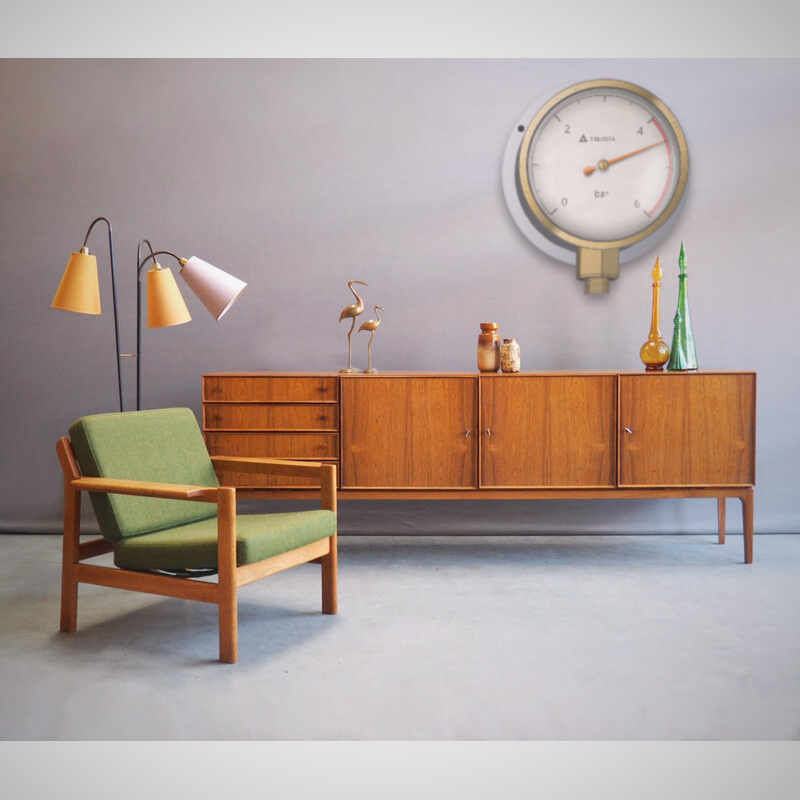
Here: 4.5 bar
